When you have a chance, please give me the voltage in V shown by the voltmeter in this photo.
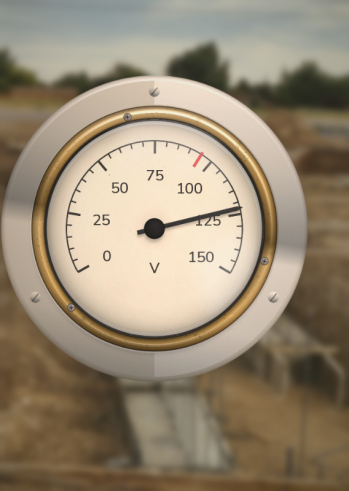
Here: 122.5 V
